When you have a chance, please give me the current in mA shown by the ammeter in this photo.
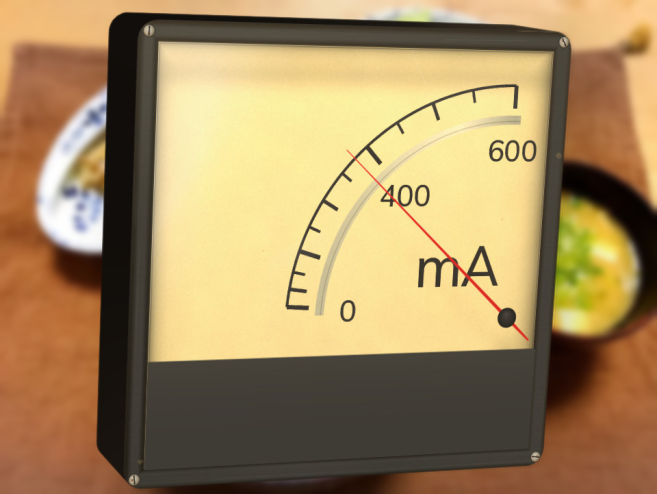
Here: 375 mA
